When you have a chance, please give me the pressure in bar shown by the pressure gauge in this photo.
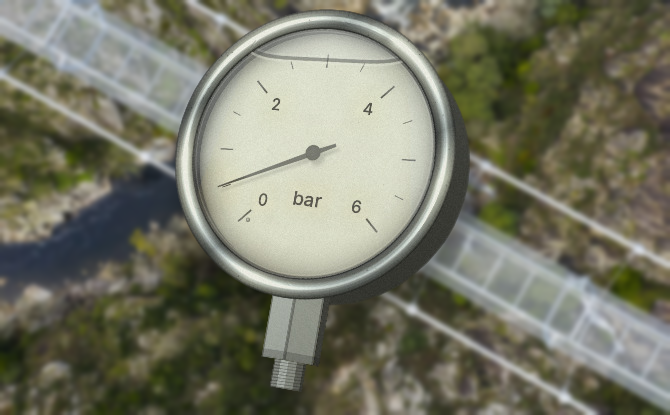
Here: 0.5 bar
